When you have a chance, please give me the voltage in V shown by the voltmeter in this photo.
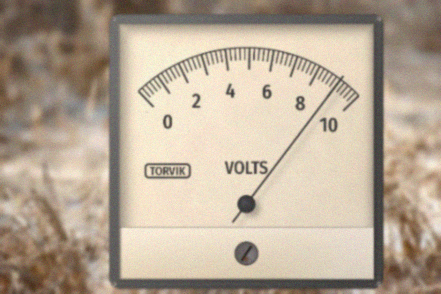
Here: 9 V
